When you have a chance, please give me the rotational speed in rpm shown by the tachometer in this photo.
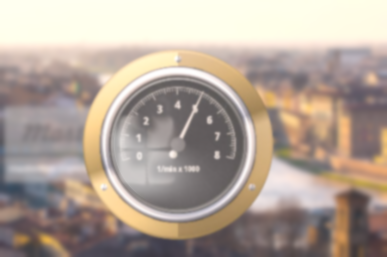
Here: 5000 rpm
